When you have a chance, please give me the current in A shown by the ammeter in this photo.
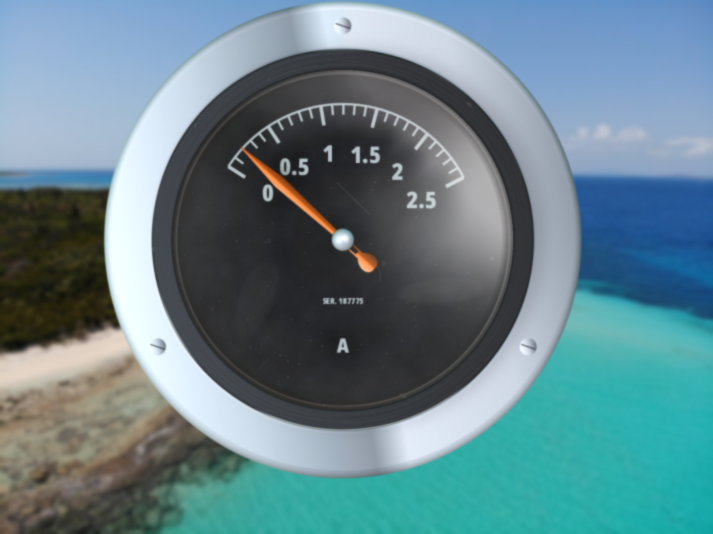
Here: 0.2 A
